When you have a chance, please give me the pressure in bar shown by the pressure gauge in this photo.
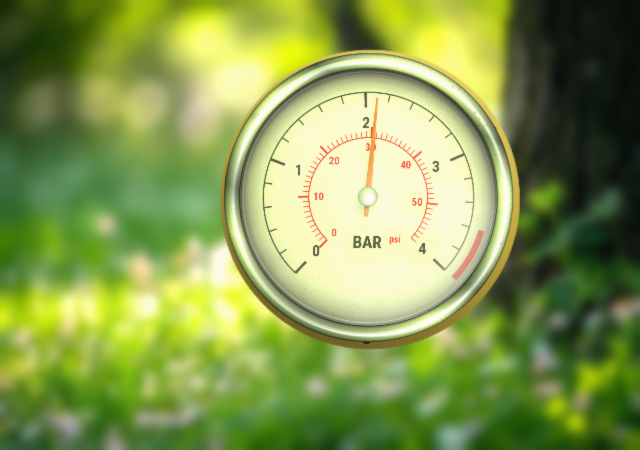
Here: 2.1 bar
